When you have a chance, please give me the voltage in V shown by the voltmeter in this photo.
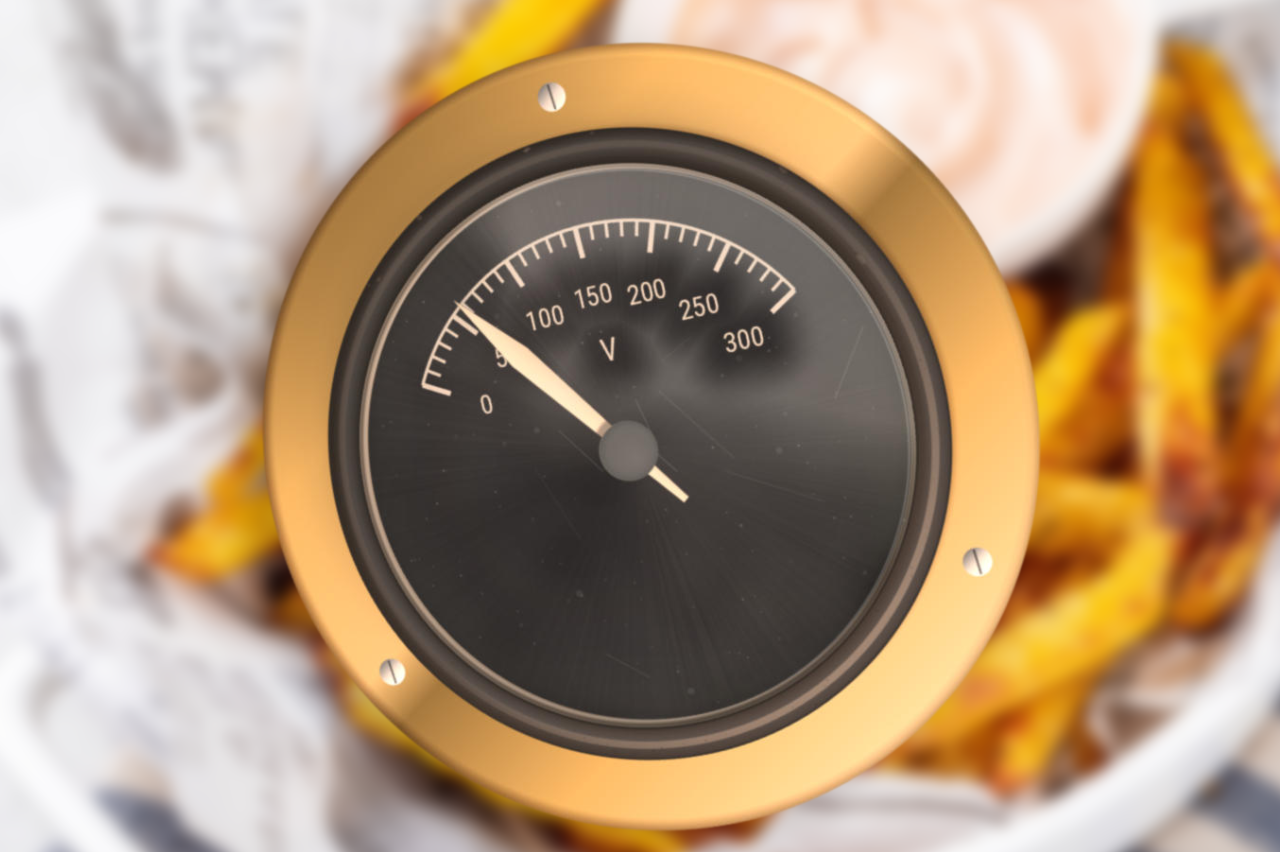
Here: 60 V
